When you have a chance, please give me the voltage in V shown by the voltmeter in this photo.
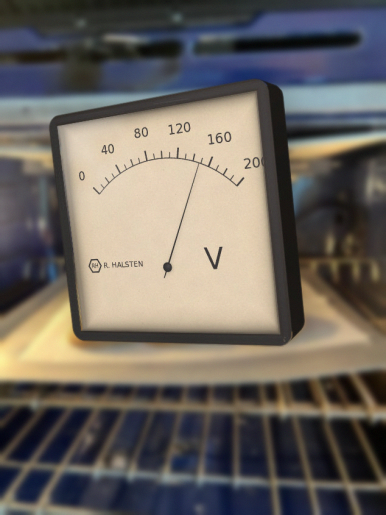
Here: 150 V
